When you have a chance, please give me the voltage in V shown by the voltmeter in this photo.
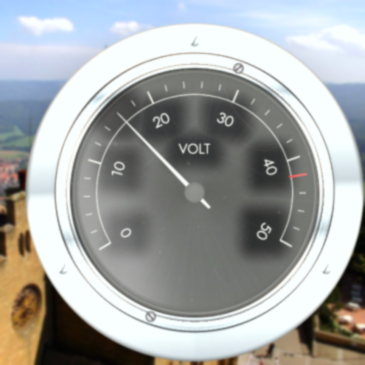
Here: 16 V
